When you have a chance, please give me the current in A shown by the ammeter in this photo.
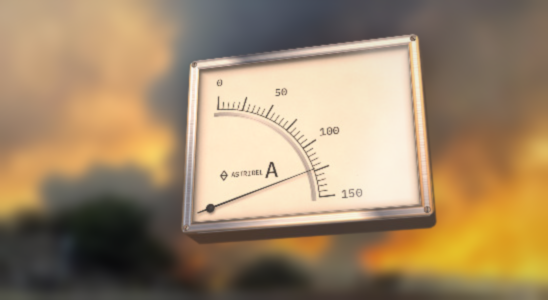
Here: 125 A
